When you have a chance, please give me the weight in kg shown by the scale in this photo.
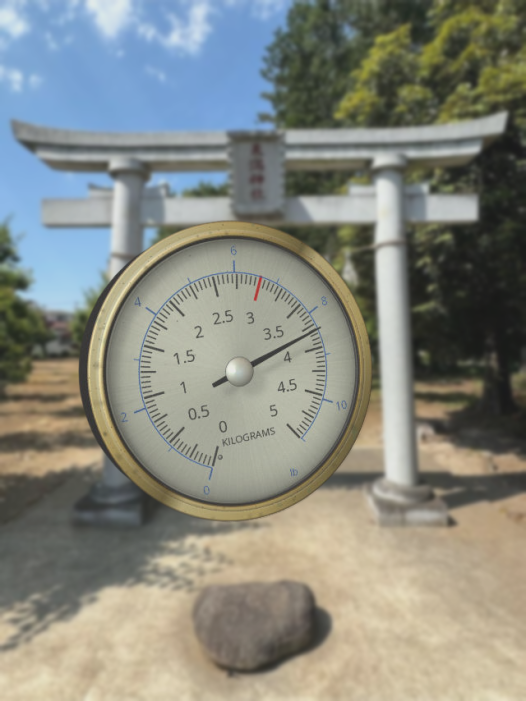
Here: 3.8 kg
